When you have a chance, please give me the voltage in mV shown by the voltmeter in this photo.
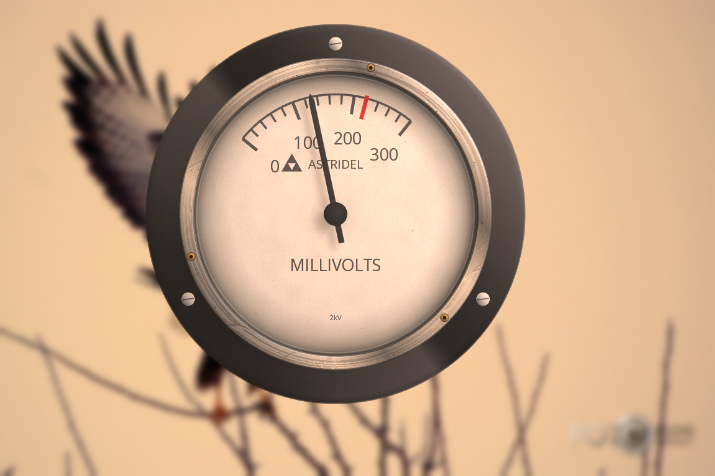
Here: 130 mV
